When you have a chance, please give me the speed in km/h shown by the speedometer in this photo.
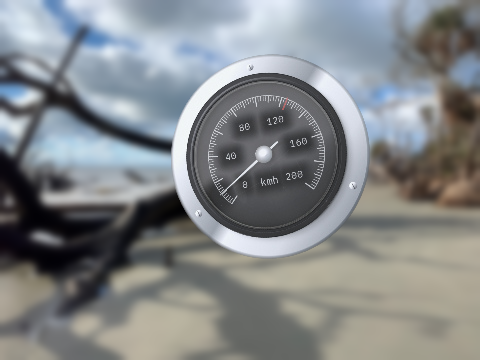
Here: 10 km/h
